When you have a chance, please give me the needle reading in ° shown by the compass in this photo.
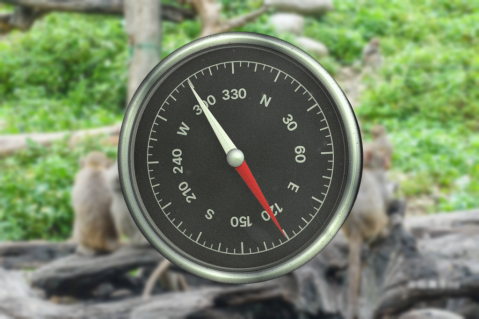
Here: 120 °
